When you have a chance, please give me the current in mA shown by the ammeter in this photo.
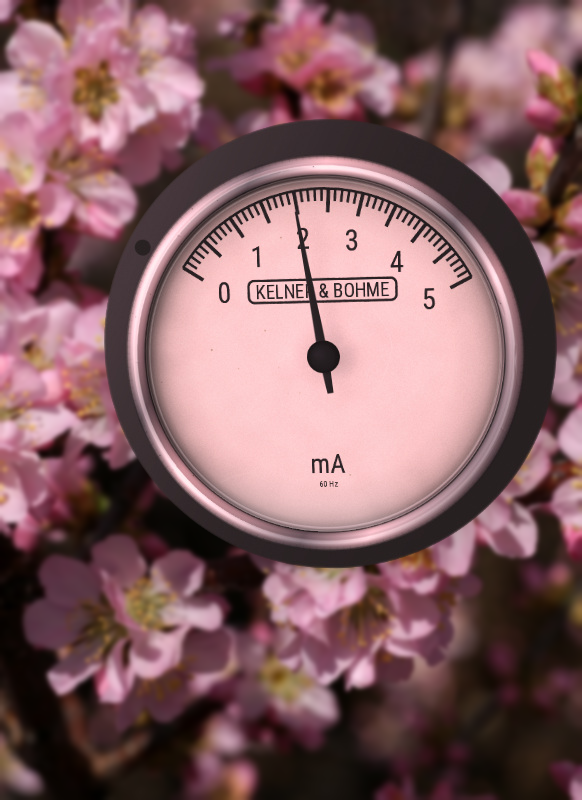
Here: 2 mA
